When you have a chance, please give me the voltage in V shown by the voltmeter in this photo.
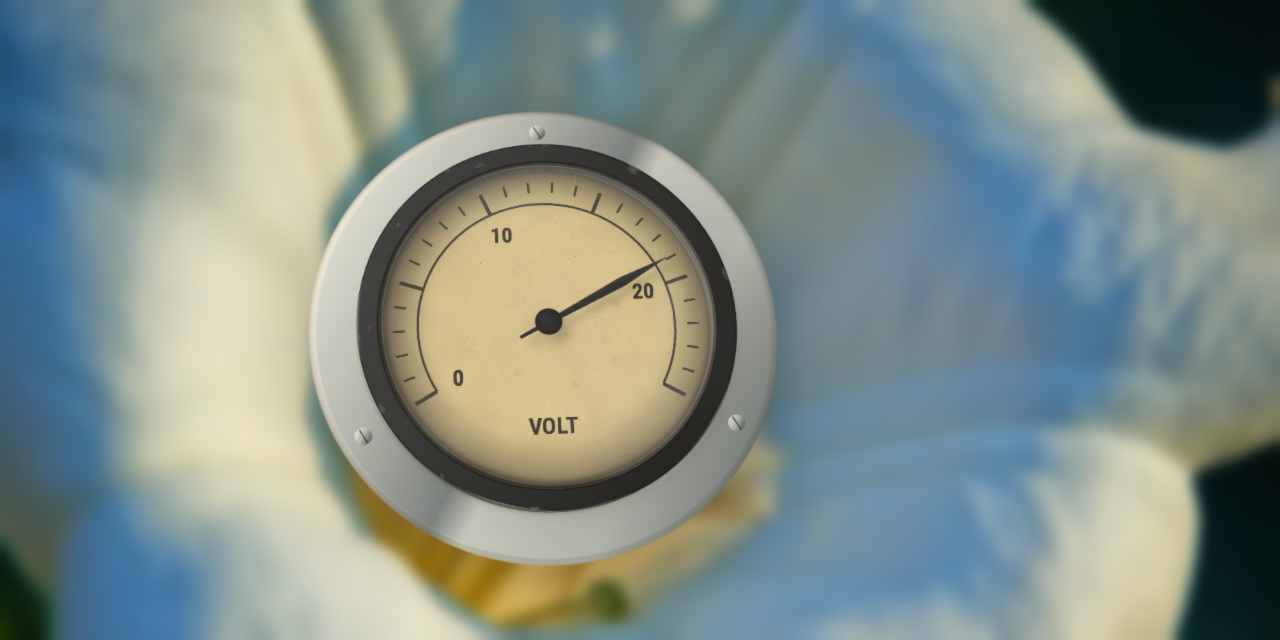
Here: 19 V
